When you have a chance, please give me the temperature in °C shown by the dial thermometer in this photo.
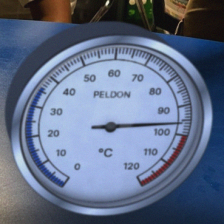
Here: 95 °C
